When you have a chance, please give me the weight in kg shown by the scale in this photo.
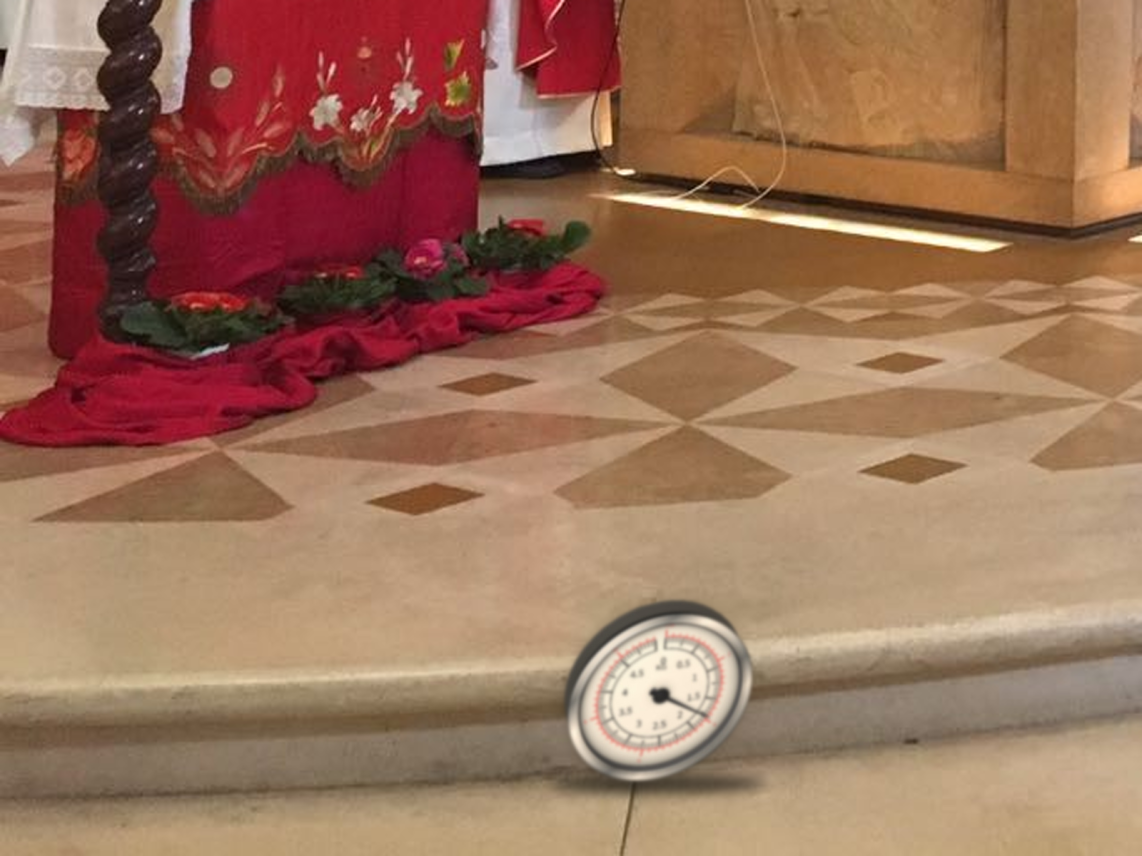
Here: 1.75 kg
